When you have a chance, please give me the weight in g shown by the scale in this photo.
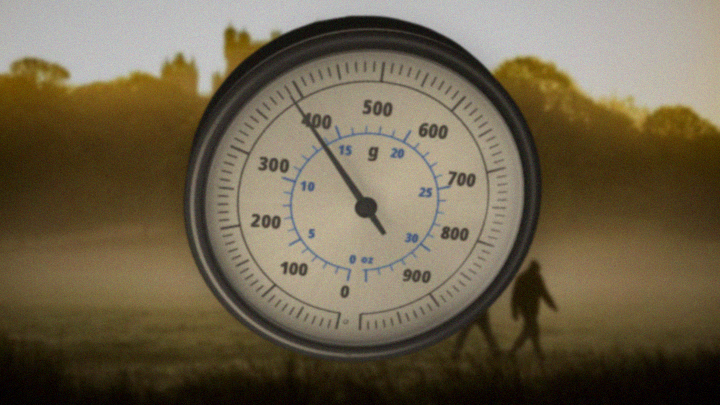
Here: 390 g
